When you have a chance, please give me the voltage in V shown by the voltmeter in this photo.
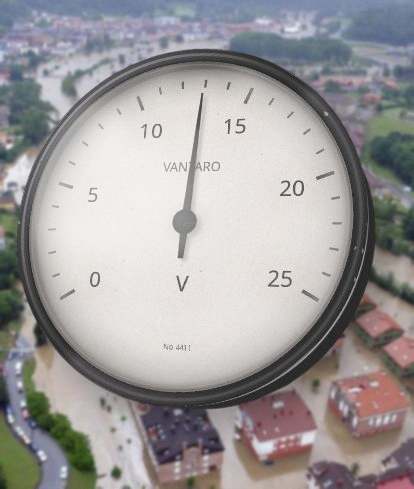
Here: 13 V
